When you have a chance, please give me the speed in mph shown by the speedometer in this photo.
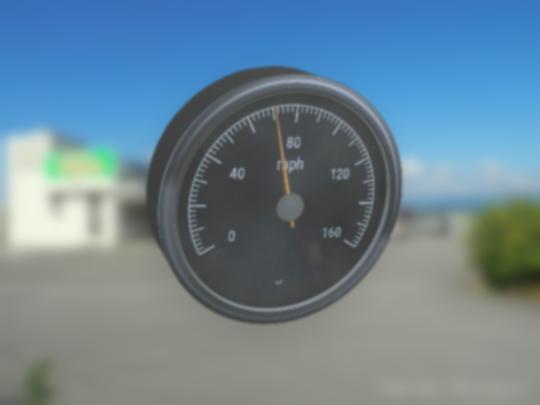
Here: 70 mph
